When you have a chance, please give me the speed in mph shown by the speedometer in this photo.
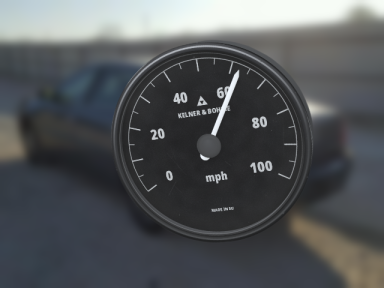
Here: 62.5 mph
